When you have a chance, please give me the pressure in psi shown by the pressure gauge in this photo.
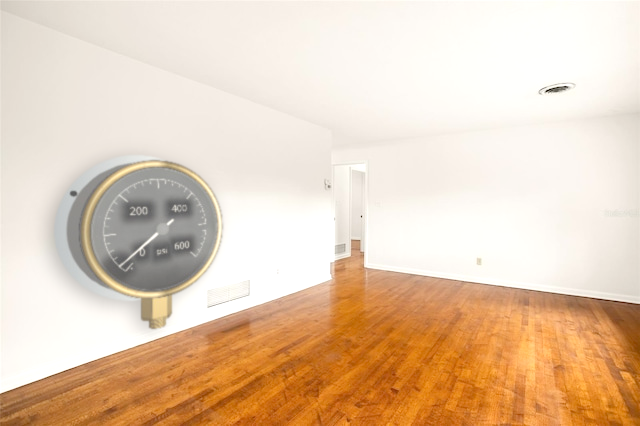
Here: 20 psi
